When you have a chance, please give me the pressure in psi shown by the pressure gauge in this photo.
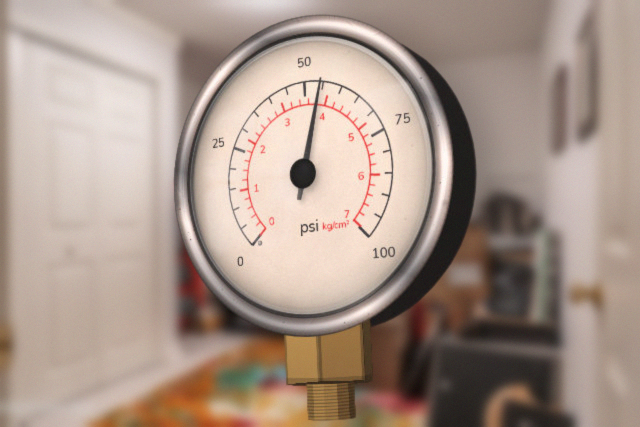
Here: 55 psi
